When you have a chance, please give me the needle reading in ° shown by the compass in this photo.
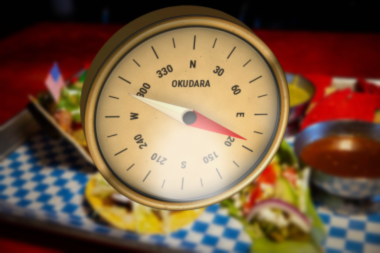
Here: 112.5 °
